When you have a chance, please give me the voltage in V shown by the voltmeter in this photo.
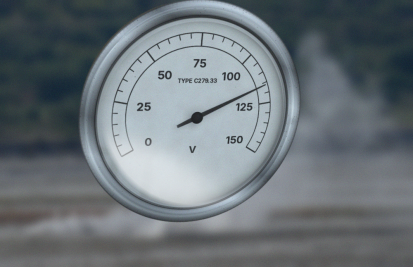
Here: 115 V
